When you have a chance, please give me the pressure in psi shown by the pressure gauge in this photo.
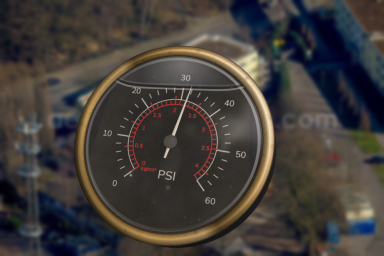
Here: 32 psi
